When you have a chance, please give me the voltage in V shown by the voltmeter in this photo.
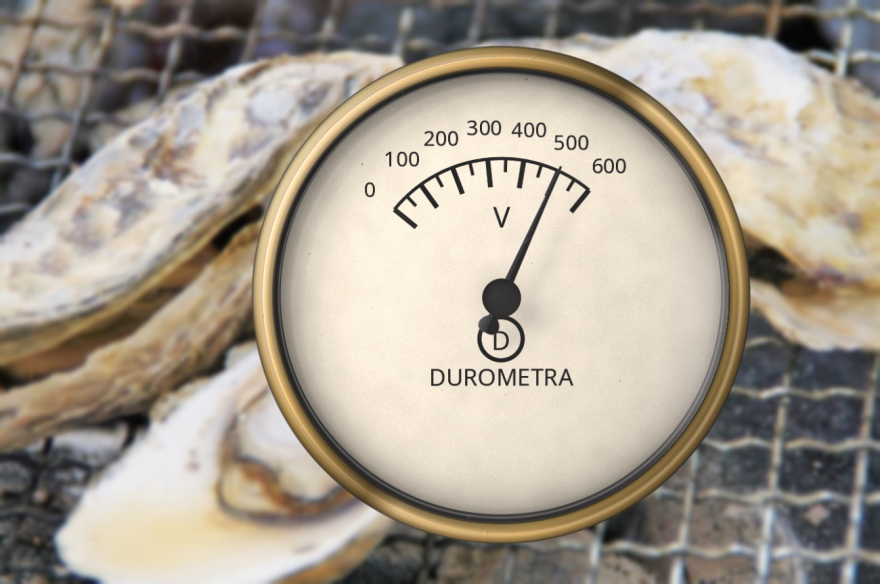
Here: 500 V
